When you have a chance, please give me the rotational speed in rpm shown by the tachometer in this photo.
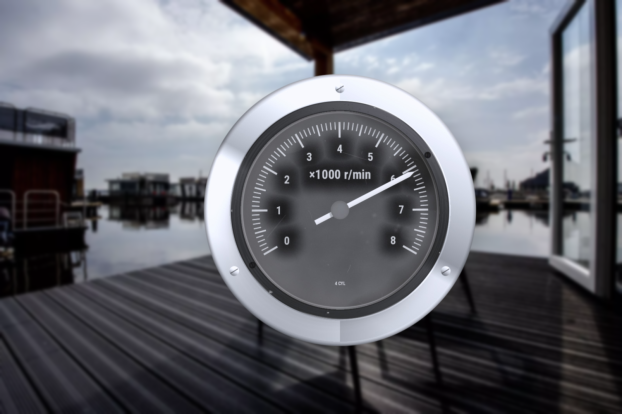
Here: 6100 rpm
